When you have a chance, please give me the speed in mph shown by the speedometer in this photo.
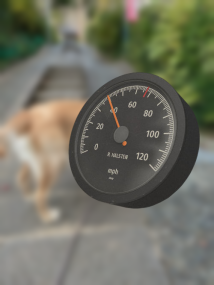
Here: 40 mph
